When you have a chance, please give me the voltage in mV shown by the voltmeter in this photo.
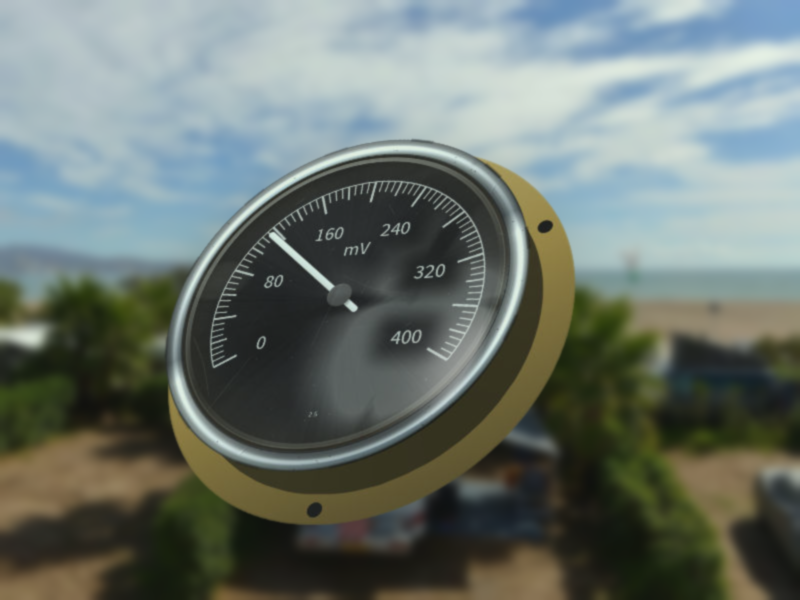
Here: 115 mV
